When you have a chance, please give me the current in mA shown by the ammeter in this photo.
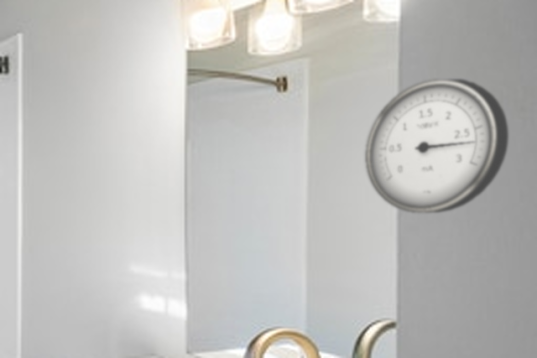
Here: 2.7 mA
